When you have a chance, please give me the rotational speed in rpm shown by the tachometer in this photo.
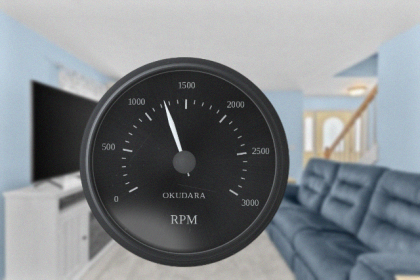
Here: 1250 rpm
